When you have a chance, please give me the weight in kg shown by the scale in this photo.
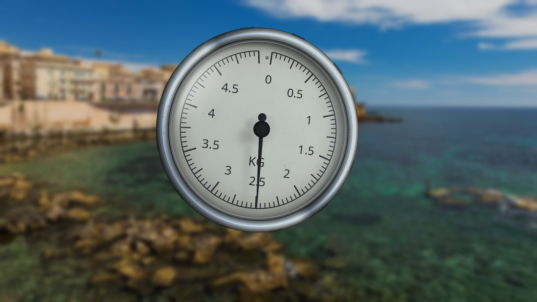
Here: 2.5 kg
